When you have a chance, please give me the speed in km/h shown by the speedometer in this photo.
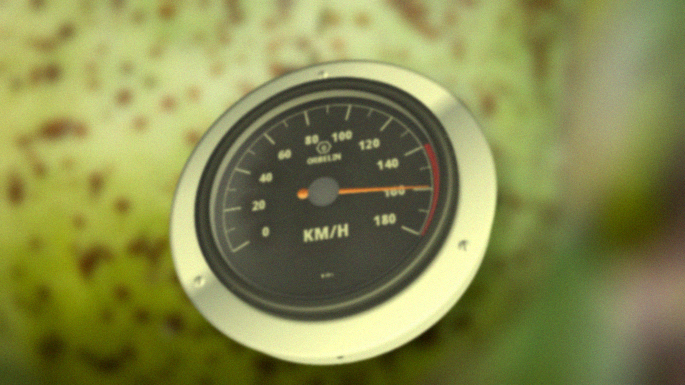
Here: 160 km/h
